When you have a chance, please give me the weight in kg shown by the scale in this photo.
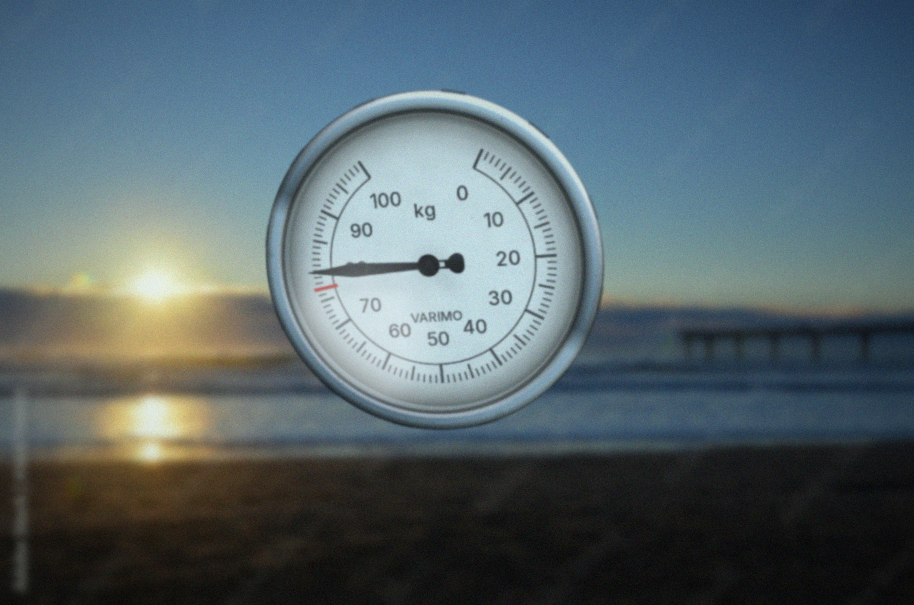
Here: 80 kg
